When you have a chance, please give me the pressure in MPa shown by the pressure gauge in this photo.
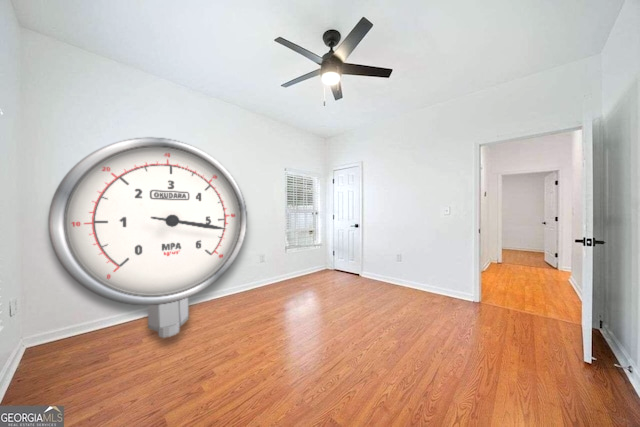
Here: 5.25 MPa
